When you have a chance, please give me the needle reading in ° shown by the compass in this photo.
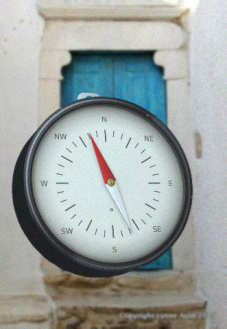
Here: 340 °
